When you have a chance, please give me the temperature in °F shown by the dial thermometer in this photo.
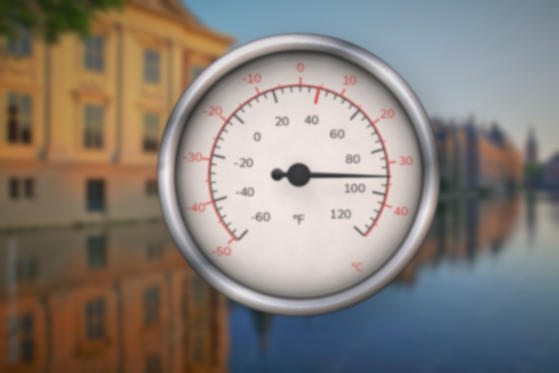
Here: 92 °F
